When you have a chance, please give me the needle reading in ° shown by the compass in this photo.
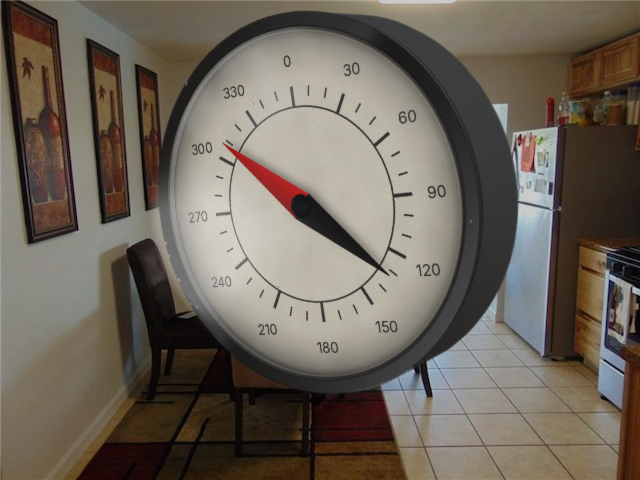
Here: 310 °
